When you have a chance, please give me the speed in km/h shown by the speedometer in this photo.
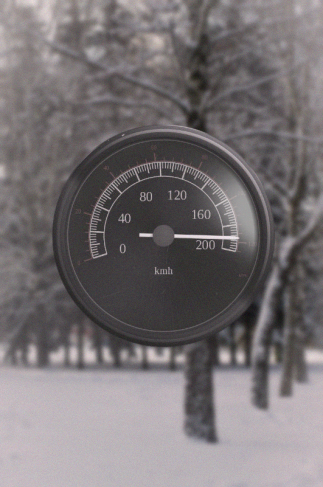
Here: 190 km/h
